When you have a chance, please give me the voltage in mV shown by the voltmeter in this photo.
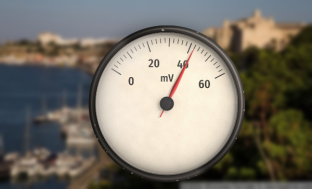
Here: 42 mV
